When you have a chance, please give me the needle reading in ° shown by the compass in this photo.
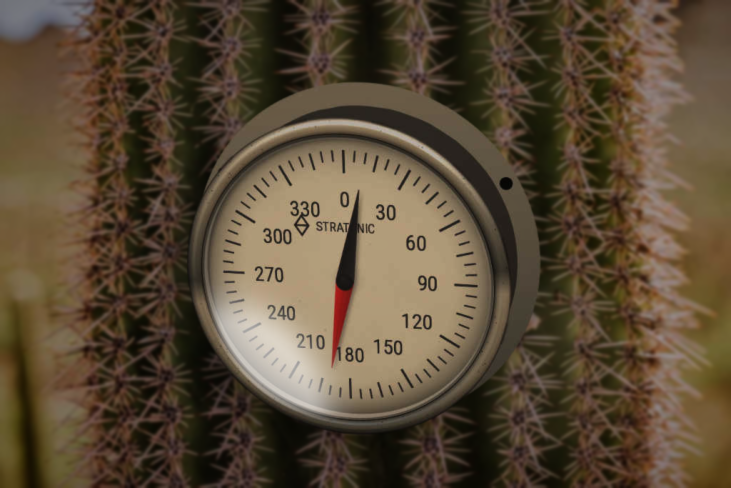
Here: 190 °
